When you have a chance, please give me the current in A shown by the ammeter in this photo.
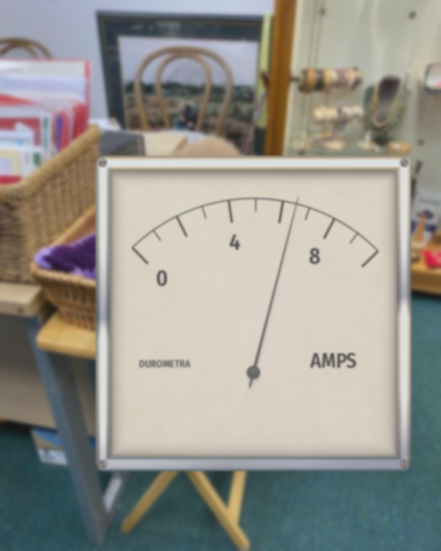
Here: 6.5 A
